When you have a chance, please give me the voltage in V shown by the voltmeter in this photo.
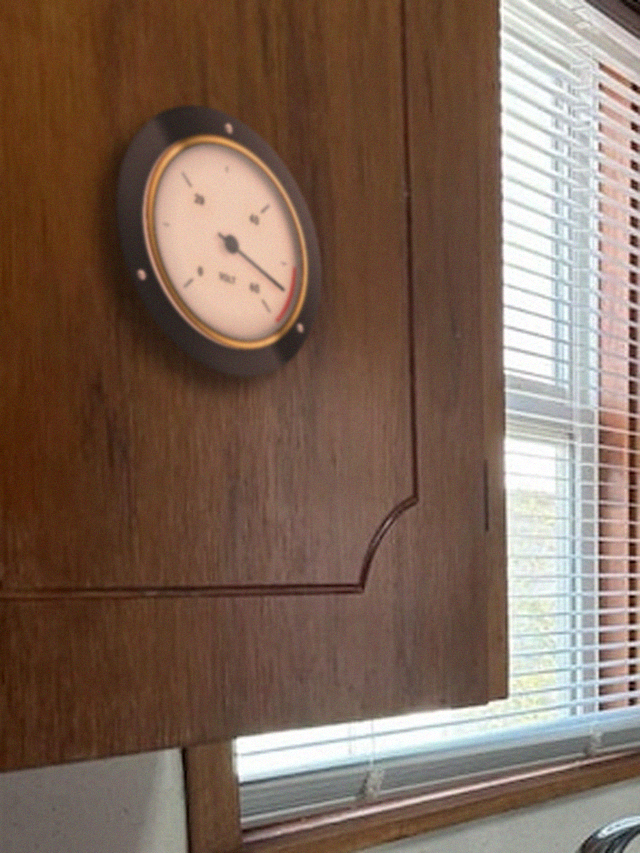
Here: 55 V
